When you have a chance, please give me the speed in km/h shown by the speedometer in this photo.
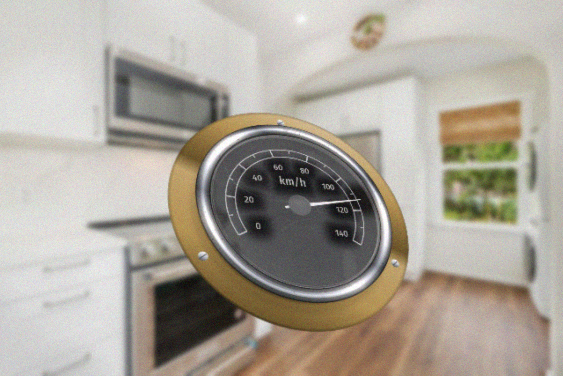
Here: 115 km/h
